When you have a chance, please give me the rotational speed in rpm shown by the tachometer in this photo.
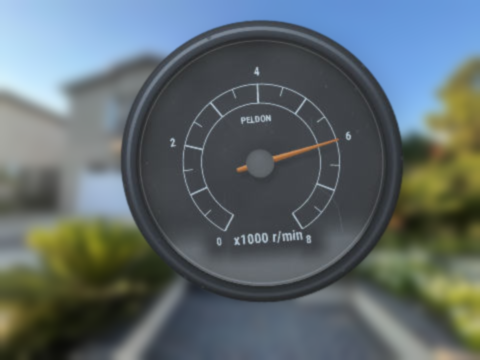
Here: 6000 rpm
